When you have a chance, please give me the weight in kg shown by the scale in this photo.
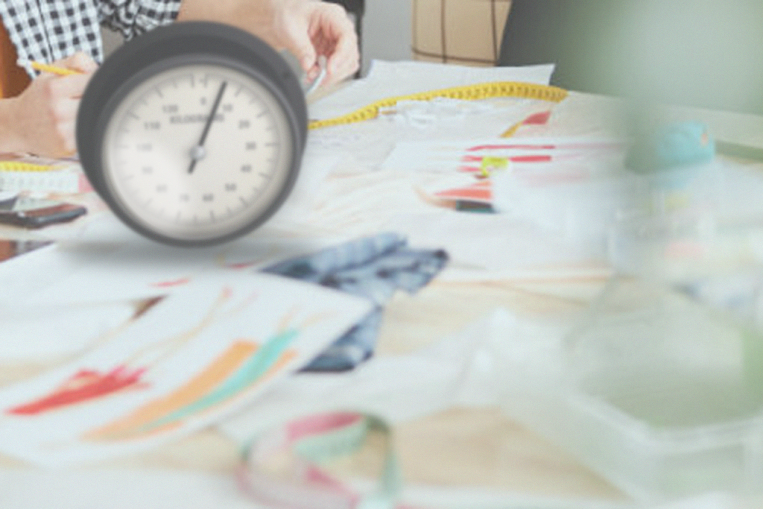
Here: 5 kg
